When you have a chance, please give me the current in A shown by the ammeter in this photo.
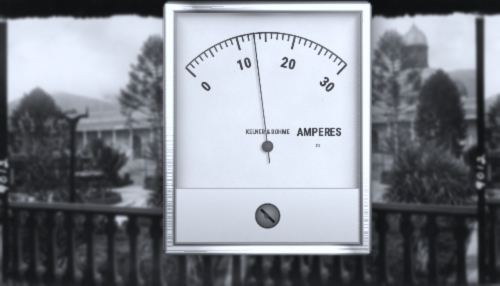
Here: 13 A
